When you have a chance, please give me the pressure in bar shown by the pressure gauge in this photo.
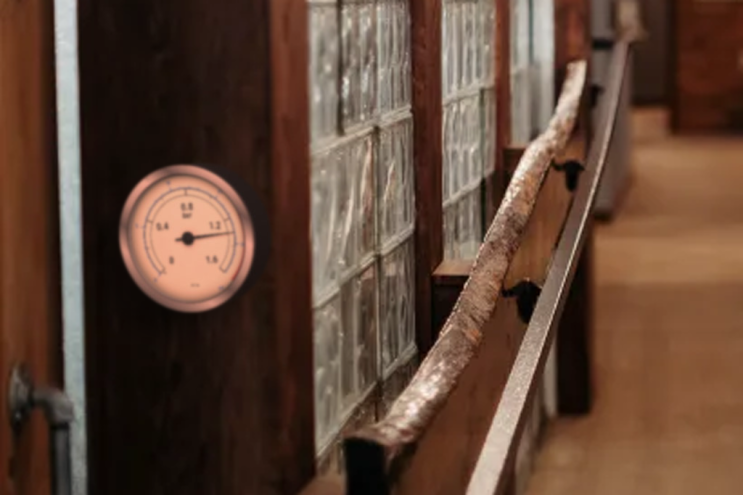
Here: 1.3 bar
